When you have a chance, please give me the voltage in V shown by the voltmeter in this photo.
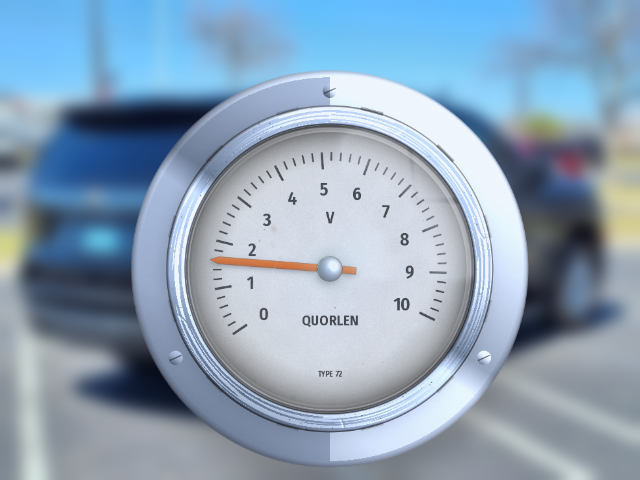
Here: 1.6 V
